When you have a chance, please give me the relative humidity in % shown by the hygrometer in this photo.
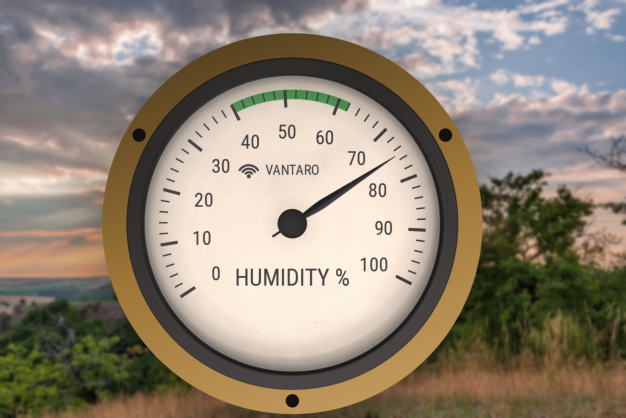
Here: 75 %
